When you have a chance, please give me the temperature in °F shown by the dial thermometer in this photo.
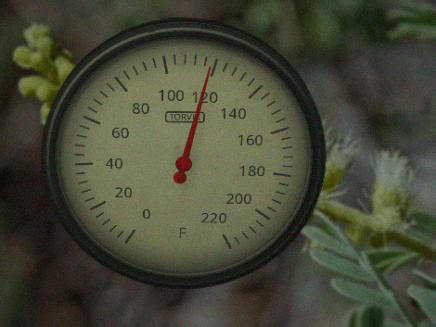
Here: 118 °F
